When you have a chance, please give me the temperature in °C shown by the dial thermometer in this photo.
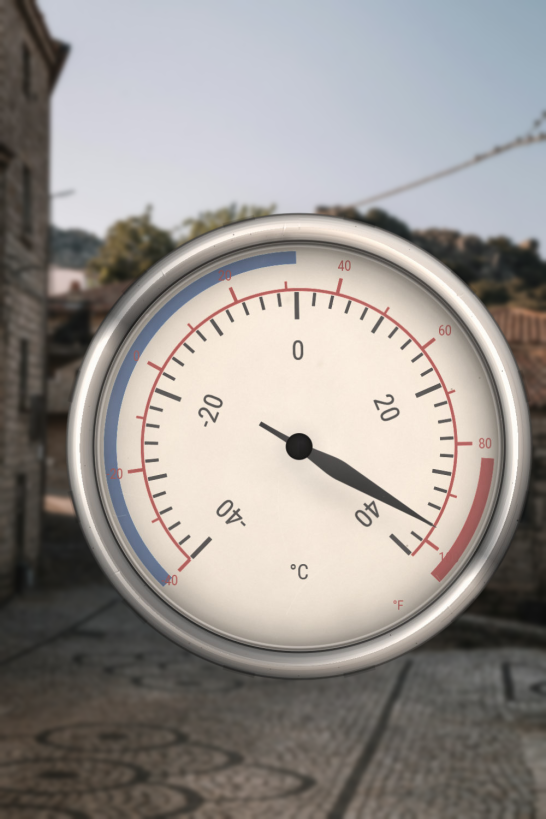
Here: 36 °C
